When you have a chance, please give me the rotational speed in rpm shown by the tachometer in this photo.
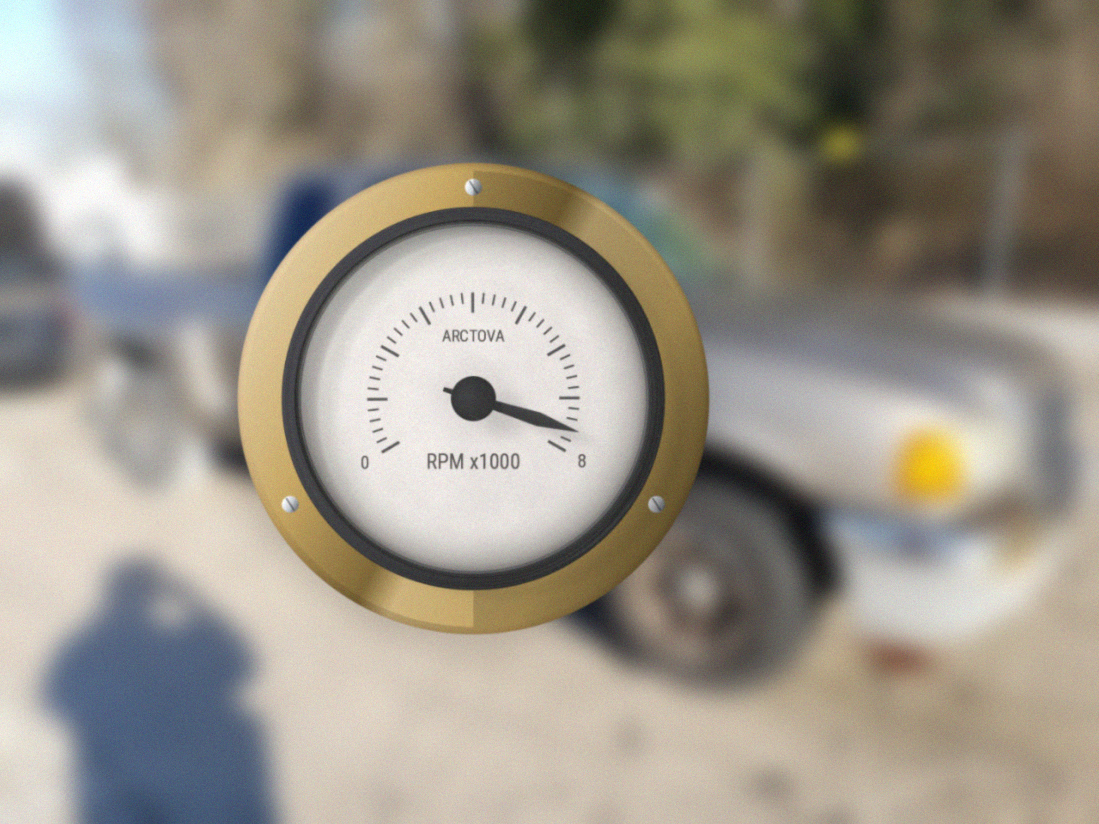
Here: 7600 rpm
